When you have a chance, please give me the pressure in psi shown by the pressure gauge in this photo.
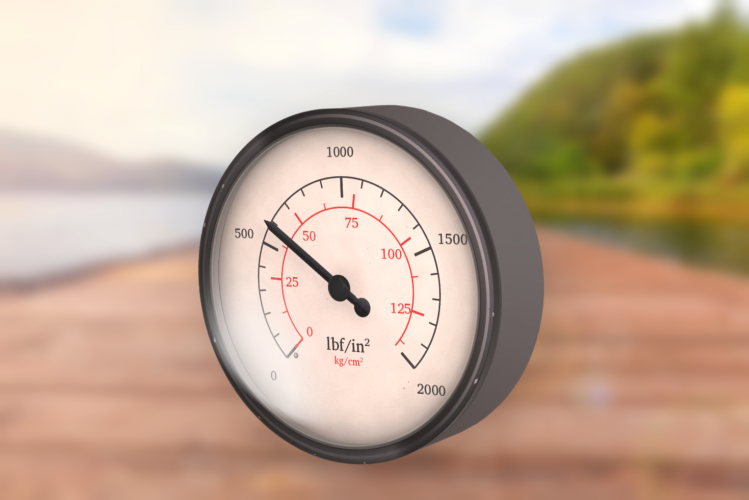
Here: 600 psi
